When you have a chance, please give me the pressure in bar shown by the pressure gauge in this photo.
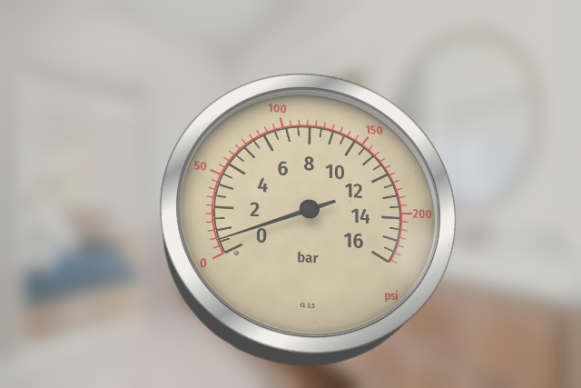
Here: 0.5 bar
